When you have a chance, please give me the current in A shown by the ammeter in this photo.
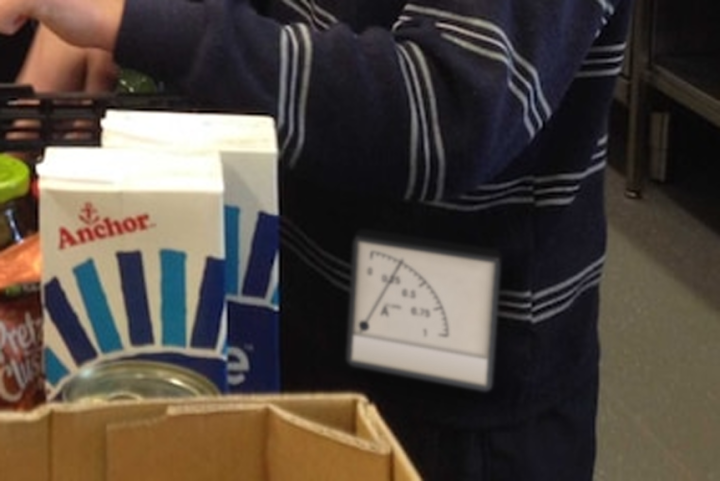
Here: 0.25 A
